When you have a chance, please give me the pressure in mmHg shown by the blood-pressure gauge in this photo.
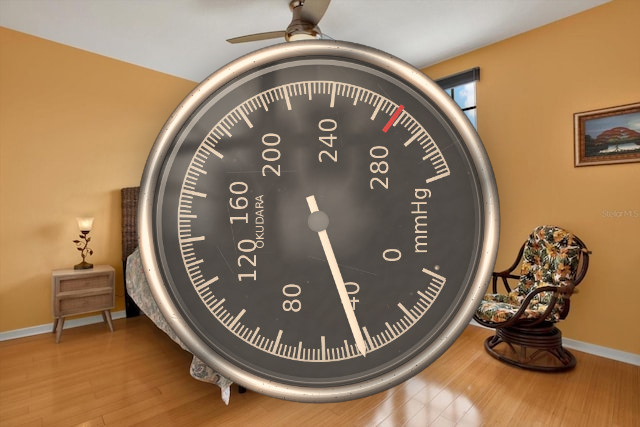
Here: 44 mmHg
